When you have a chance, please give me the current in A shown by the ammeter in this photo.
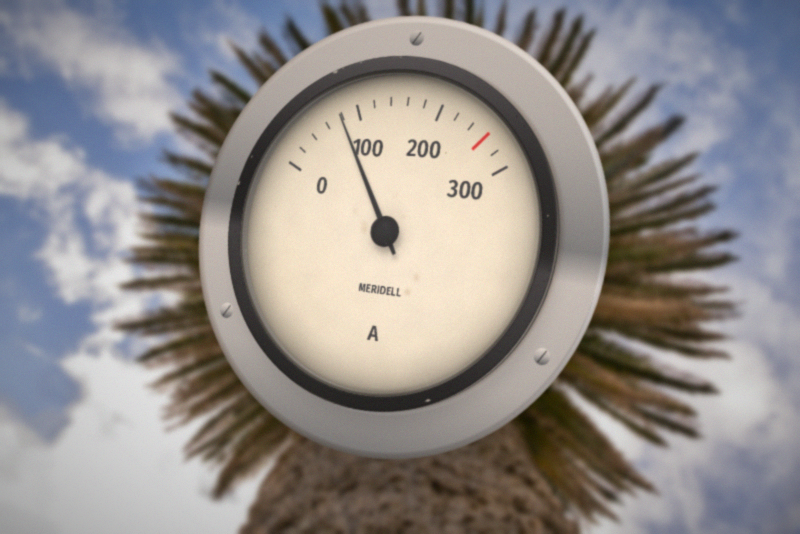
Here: 80 A
